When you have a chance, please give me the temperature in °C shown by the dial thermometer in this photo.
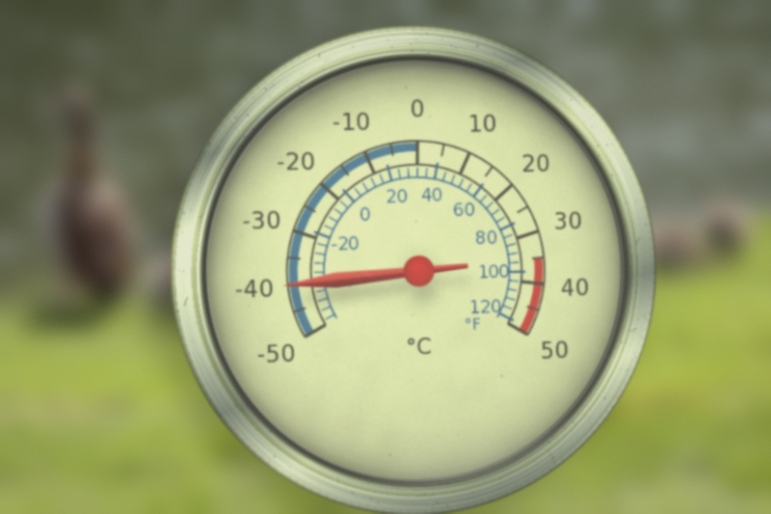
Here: -40 °C
